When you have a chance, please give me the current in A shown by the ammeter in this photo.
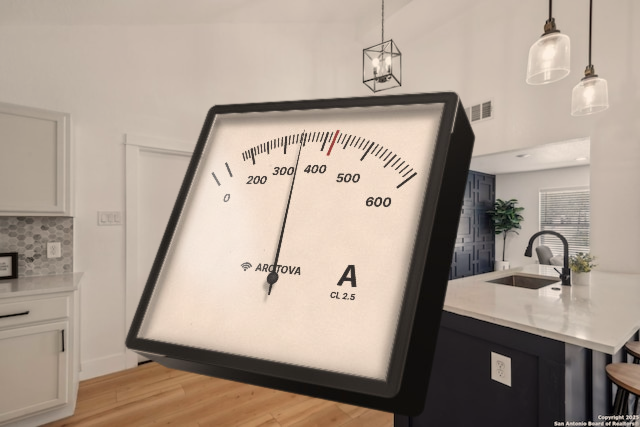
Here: 350 A
